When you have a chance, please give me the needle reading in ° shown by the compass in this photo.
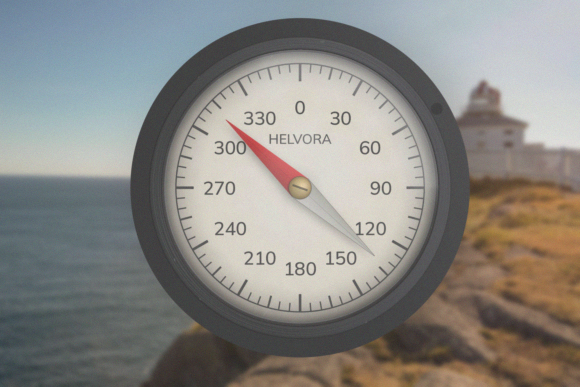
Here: 312.5 °
